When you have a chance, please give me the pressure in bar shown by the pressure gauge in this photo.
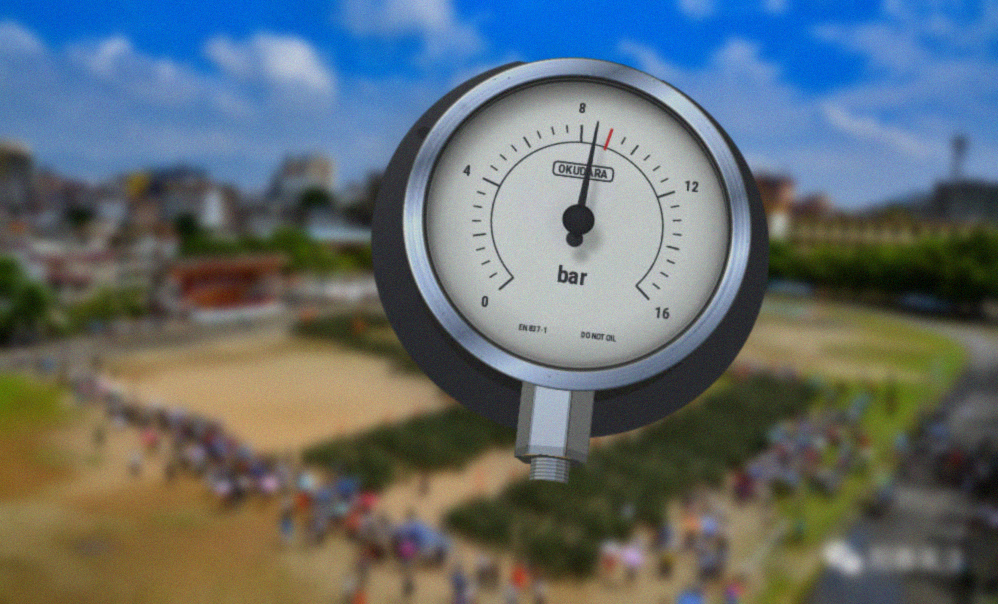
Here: 8.5 bar
